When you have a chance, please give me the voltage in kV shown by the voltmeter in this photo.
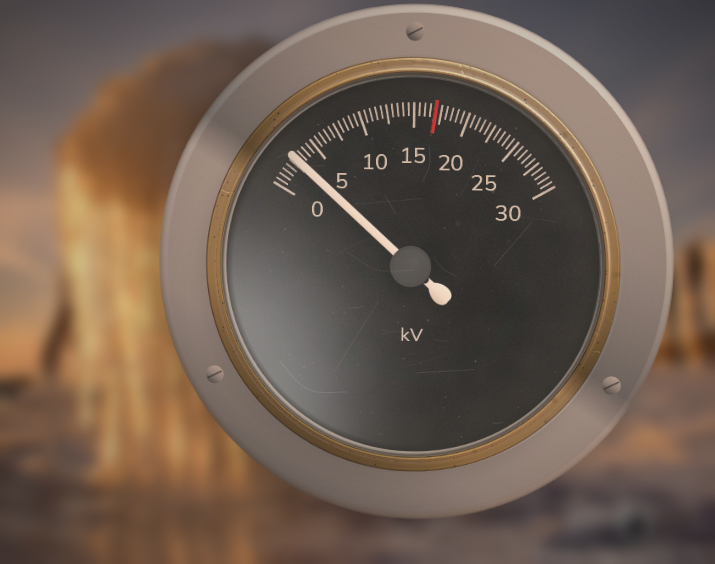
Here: 3 kV
